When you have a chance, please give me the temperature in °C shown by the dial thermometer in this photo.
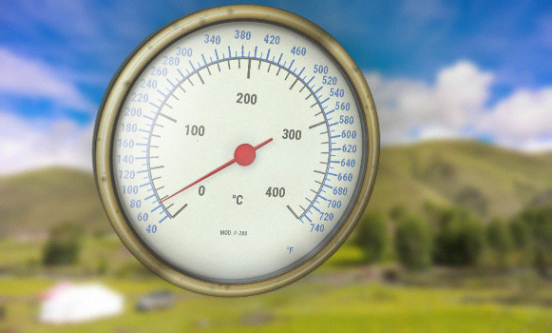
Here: 20 °C
